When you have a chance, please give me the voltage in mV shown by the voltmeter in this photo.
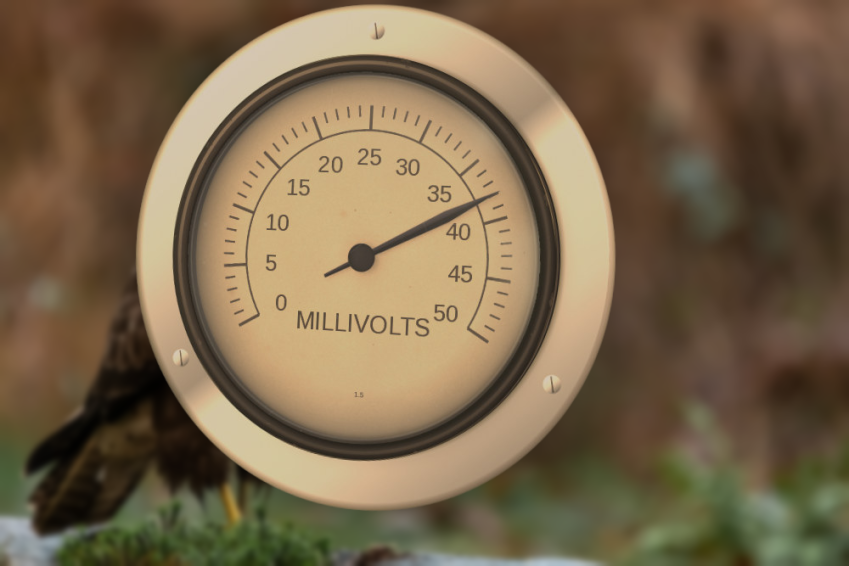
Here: 38 mV
